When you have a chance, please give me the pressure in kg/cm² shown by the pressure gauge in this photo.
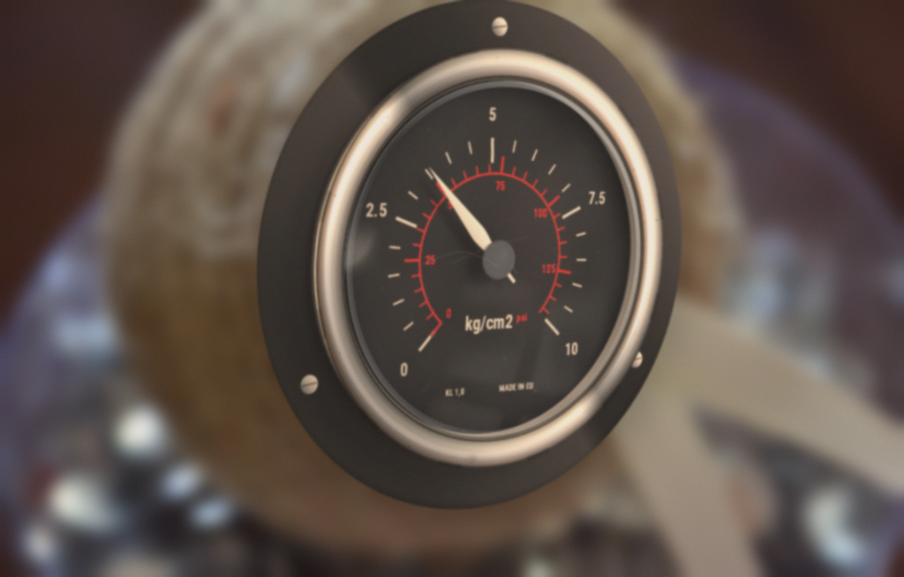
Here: 3.5 kg/cm²
